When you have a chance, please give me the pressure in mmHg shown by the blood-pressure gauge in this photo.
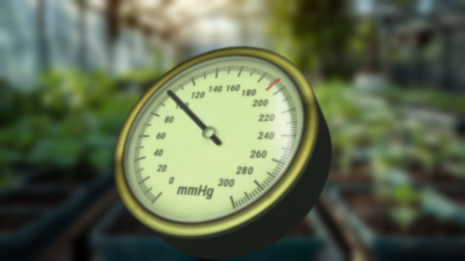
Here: 100 mmHg
